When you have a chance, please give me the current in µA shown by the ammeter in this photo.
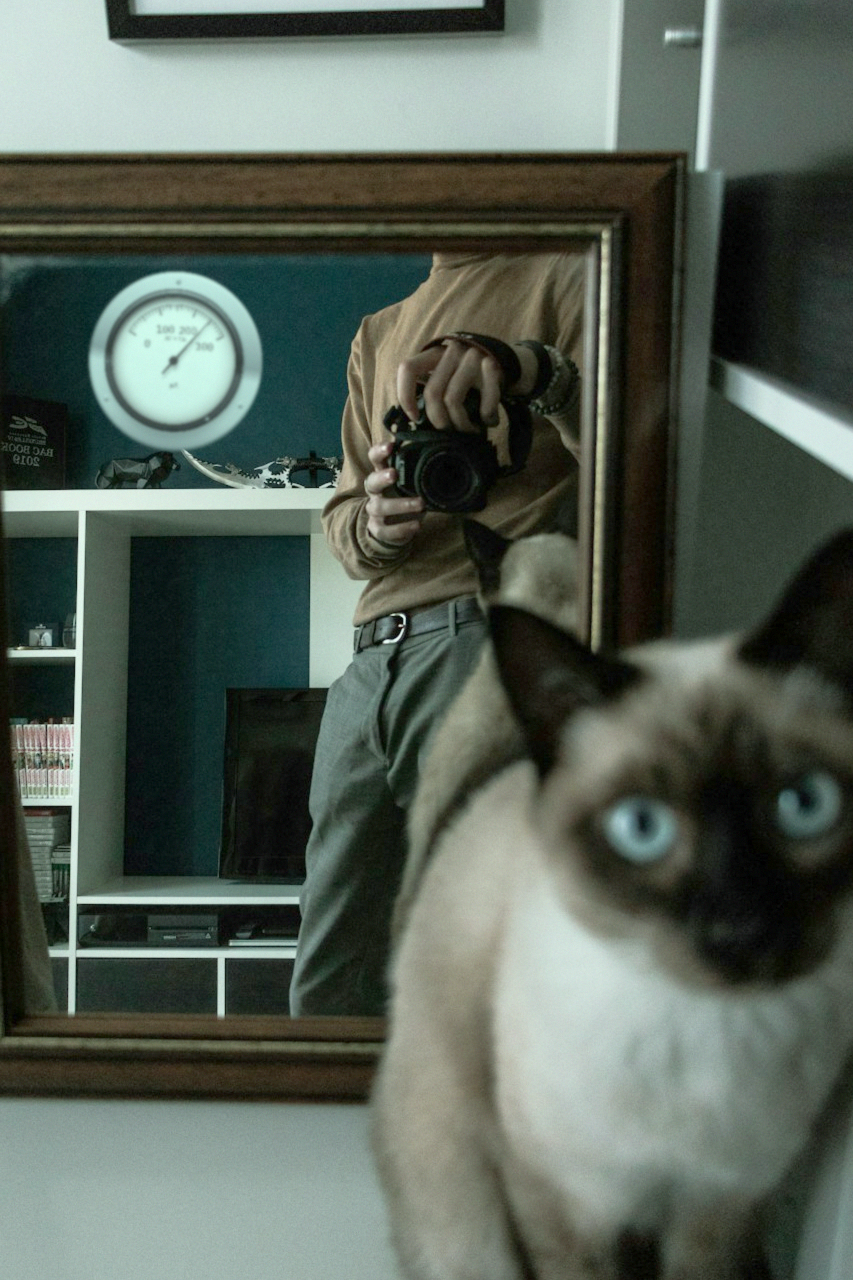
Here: 250 µA
